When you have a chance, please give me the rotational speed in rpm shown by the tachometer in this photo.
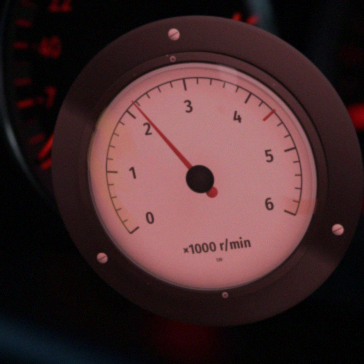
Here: 2200 rpm
